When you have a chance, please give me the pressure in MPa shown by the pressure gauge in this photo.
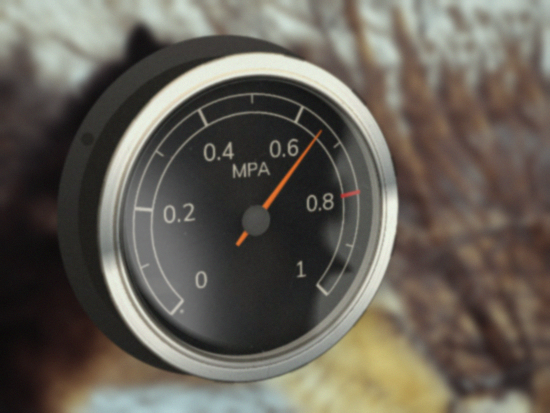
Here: 0.65 MPa
